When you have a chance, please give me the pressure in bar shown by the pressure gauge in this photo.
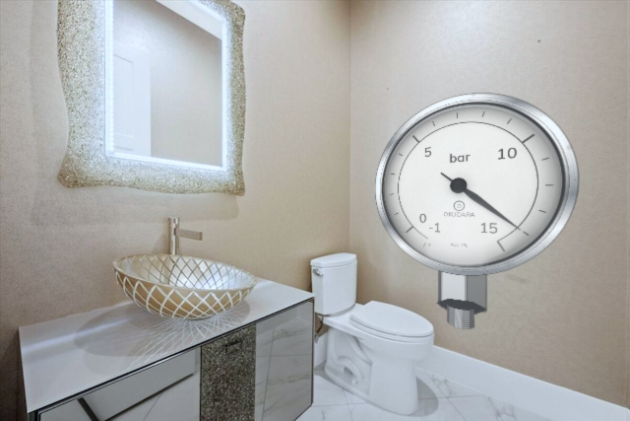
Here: 14 bar
